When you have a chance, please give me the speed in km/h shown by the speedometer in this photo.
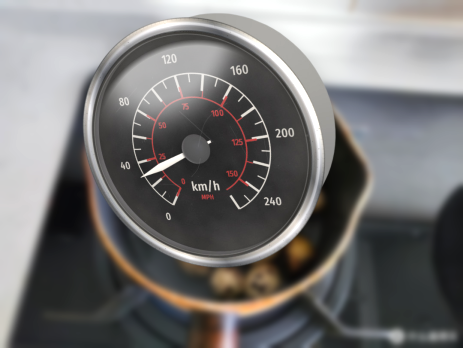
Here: 30 km/h
